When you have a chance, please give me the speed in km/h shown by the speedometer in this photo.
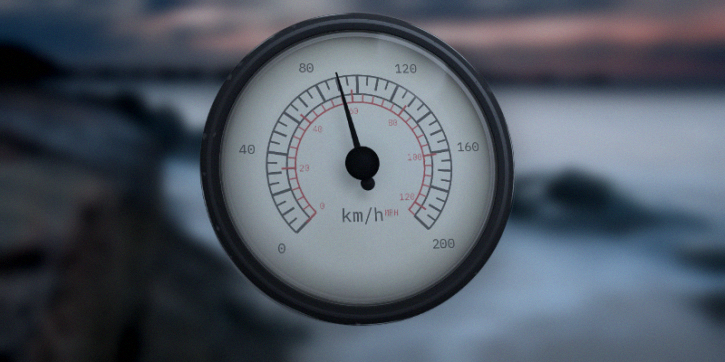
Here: 90 km/h
